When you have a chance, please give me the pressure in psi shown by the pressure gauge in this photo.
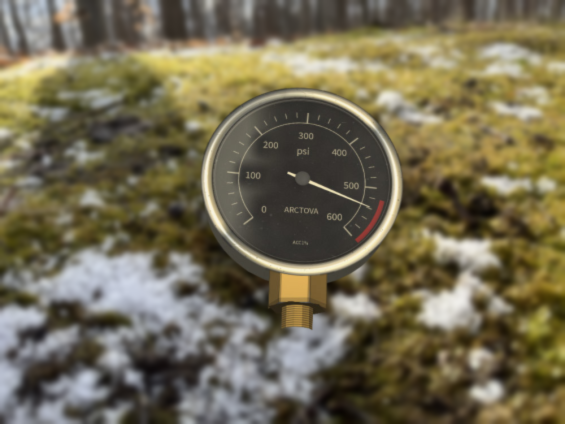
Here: 540 psi
